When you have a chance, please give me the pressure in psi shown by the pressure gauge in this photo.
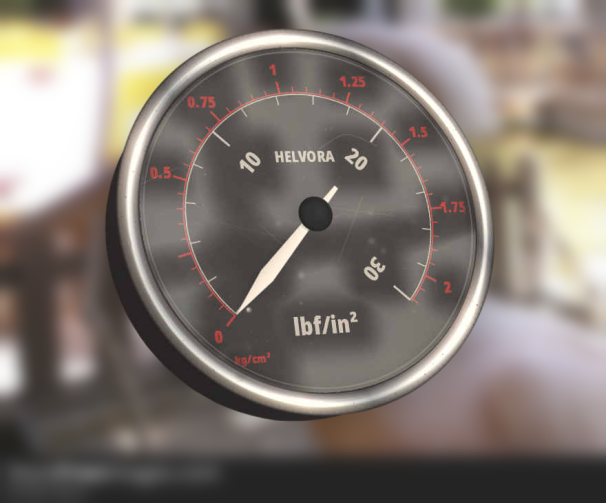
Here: 0 psi
